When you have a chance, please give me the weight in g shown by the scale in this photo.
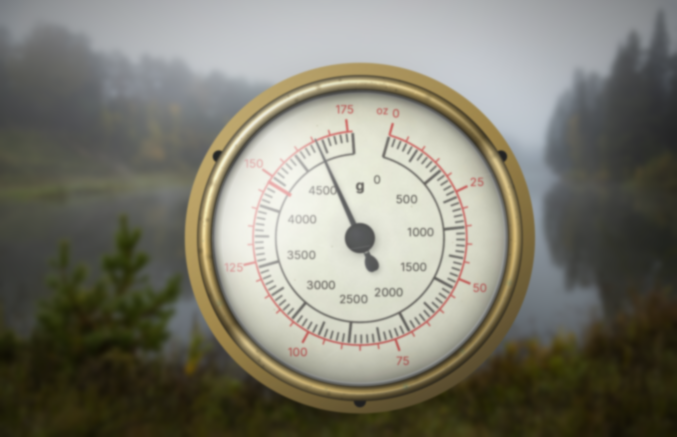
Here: 4700 g
